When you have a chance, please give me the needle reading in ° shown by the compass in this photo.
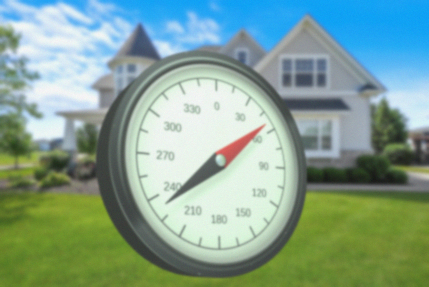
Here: 52.5 °
